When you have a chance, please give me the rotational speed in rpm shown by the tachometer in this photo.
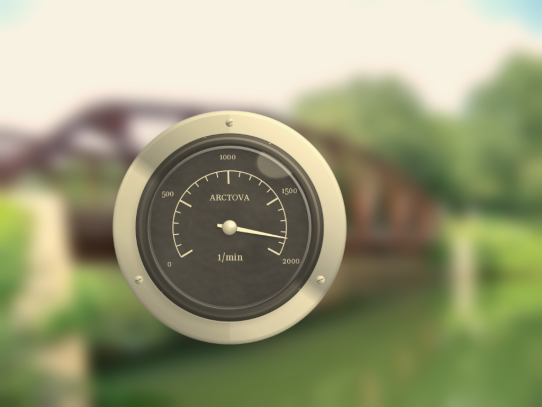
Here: 1850 rpm
